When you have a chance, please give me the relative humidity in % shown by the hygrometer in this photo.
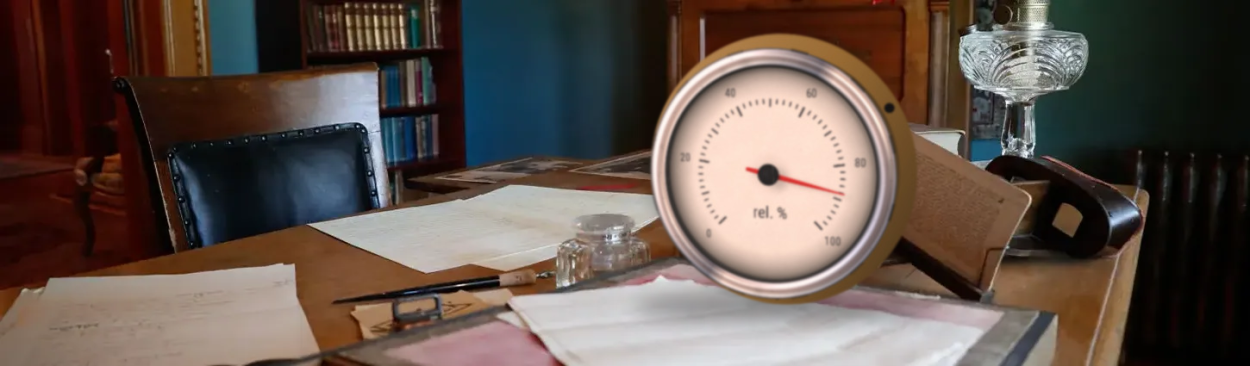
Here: 88 %
